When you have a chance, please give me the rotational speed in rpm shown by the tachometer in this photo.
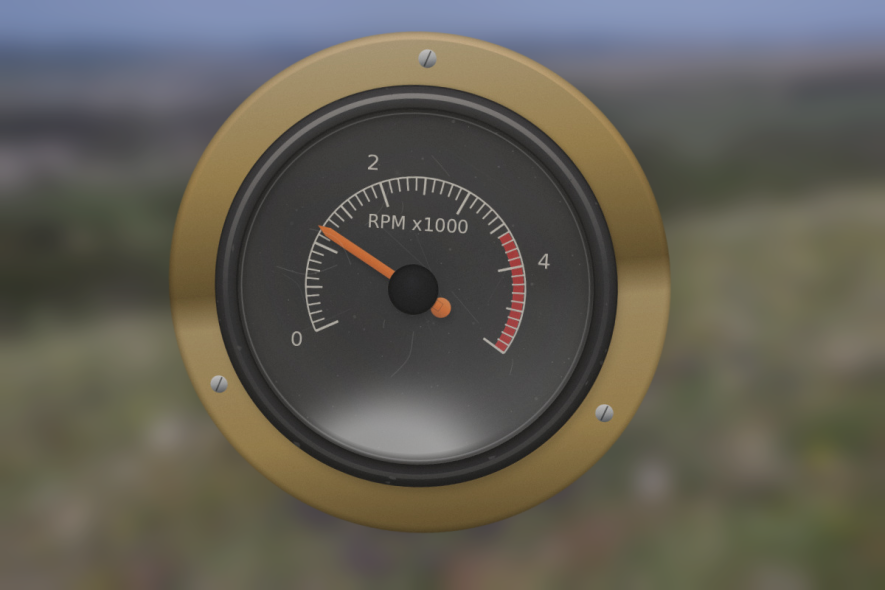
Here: 1200 rpm
